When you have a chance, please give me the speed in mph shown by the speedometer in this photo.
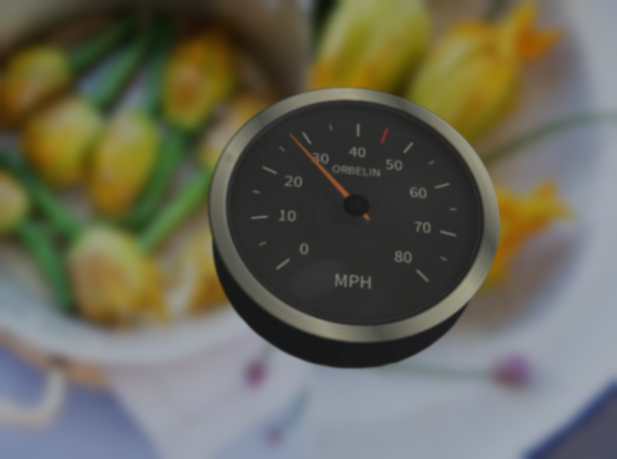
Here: 27.5 mph
